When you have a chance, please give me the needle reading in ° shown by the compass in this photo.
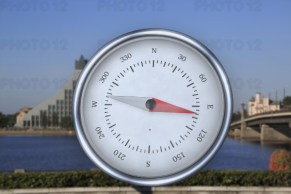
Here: 100 °
